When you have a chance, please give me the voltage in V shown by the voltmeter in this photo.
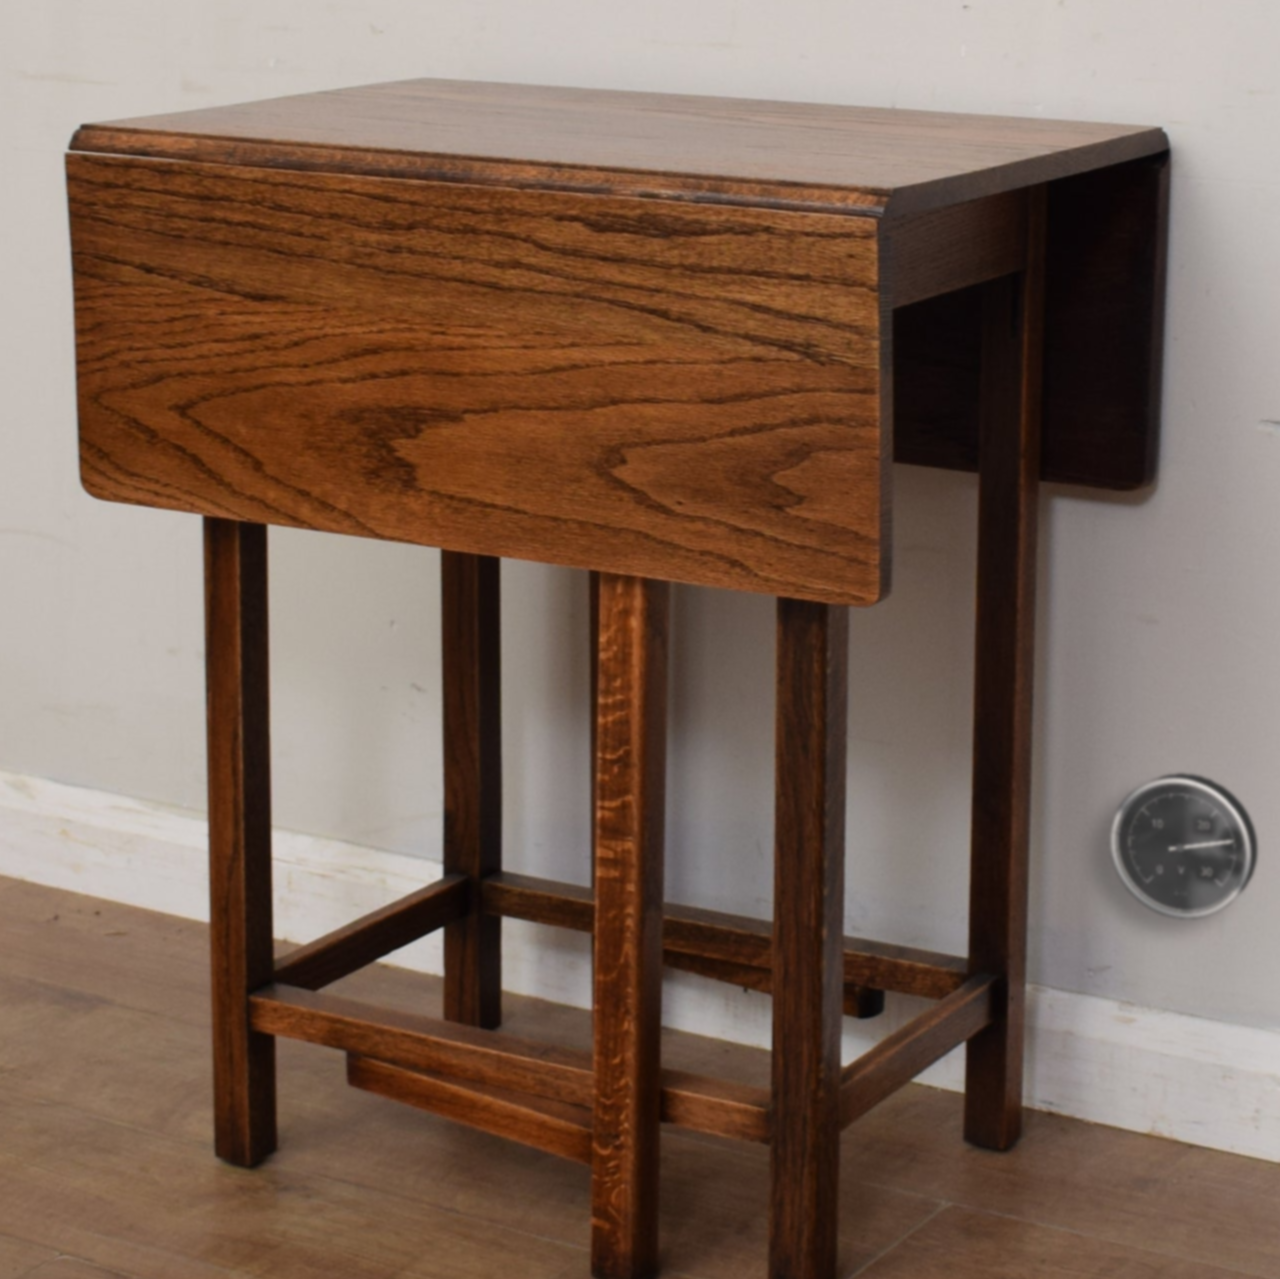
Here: 24 V
